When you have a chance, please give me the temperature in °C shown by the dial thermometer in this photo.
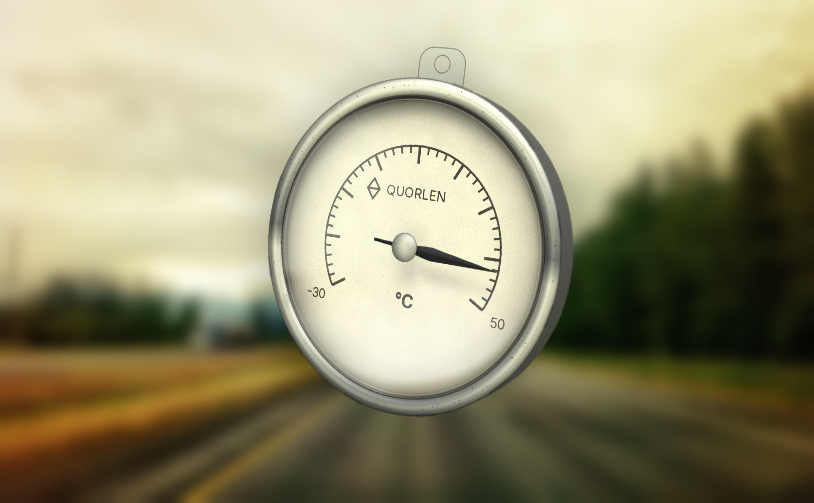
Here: 42 °C
